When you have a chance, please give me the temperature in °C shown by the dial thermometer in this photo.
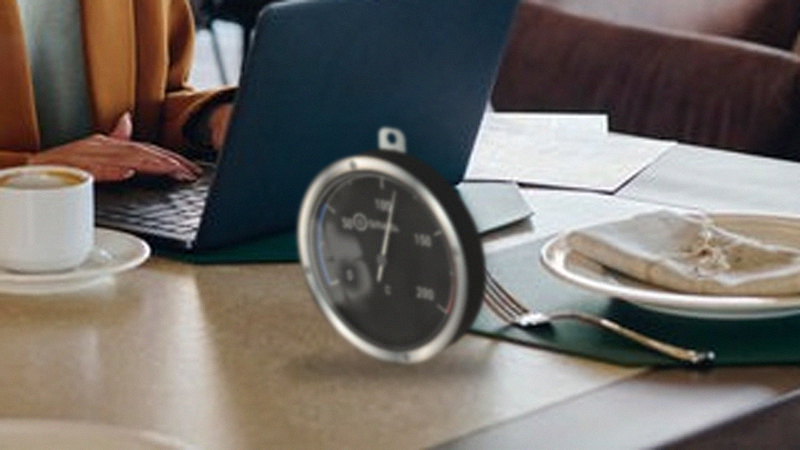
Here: 112.5 °C
